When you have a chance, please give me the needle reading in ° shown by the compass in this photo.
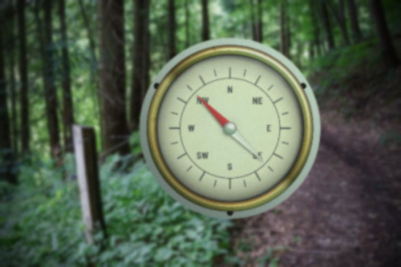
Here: 315 °
